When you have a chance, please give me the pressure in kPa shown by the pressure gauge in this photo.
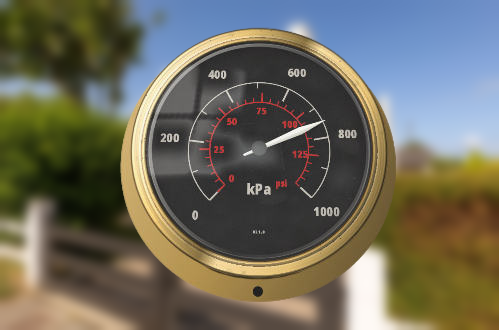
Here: 750 kPa
